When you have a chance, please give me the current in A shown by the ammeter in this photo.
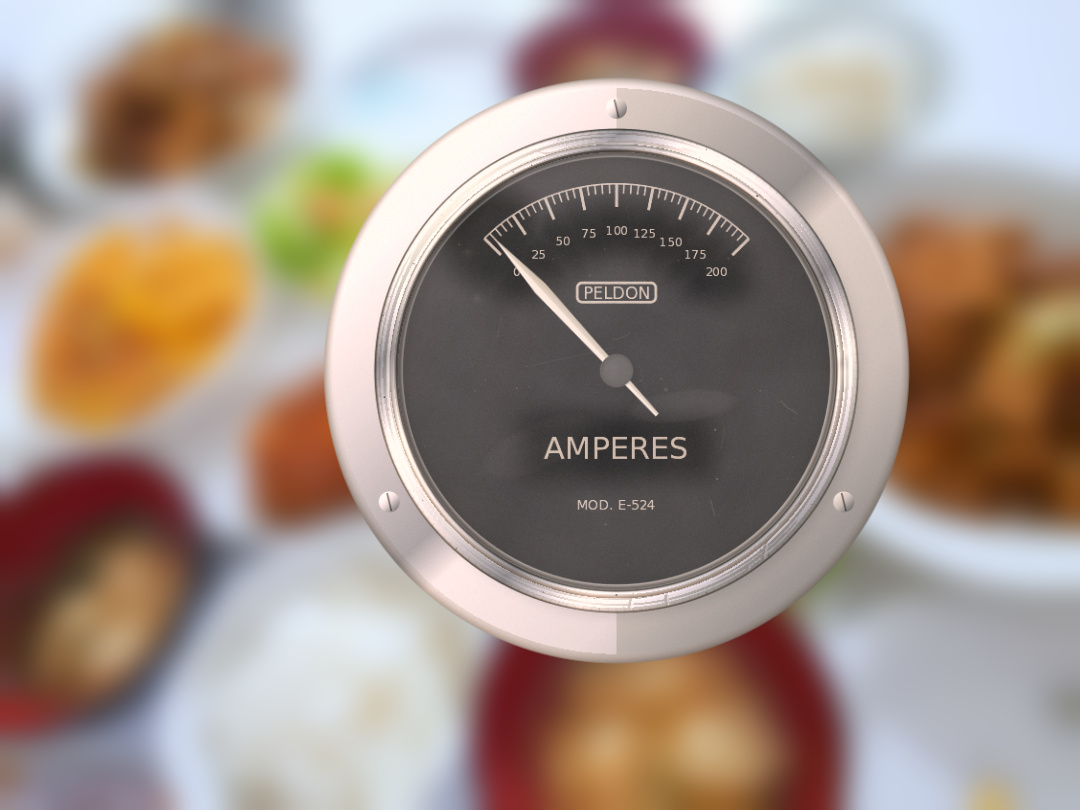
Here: 5 A
